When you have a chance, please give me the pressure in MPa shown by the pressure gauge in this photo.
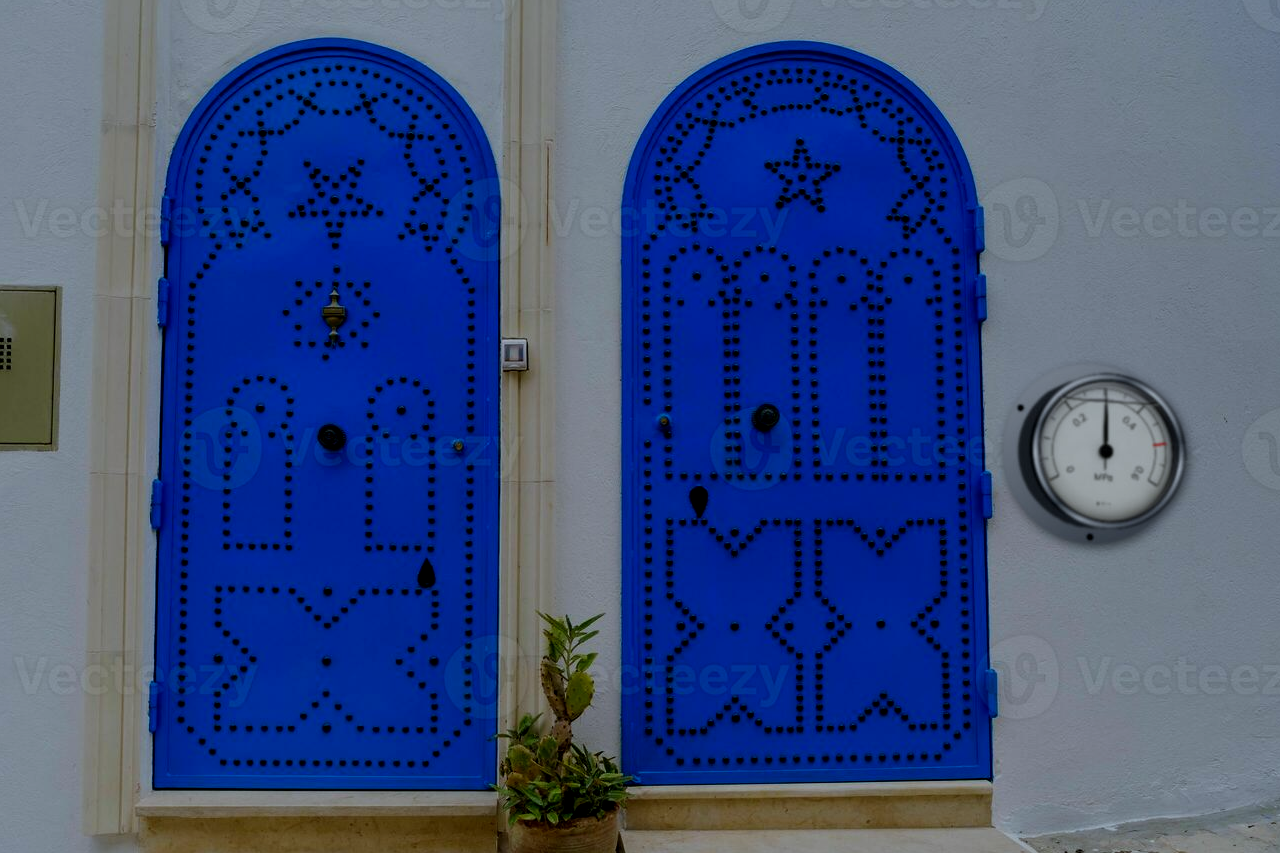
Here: 0.3 MPa
